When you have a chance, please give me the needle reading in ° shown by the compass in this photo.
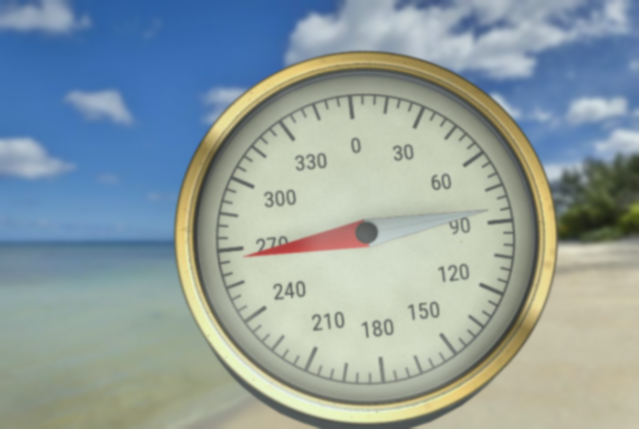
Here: 265 °
